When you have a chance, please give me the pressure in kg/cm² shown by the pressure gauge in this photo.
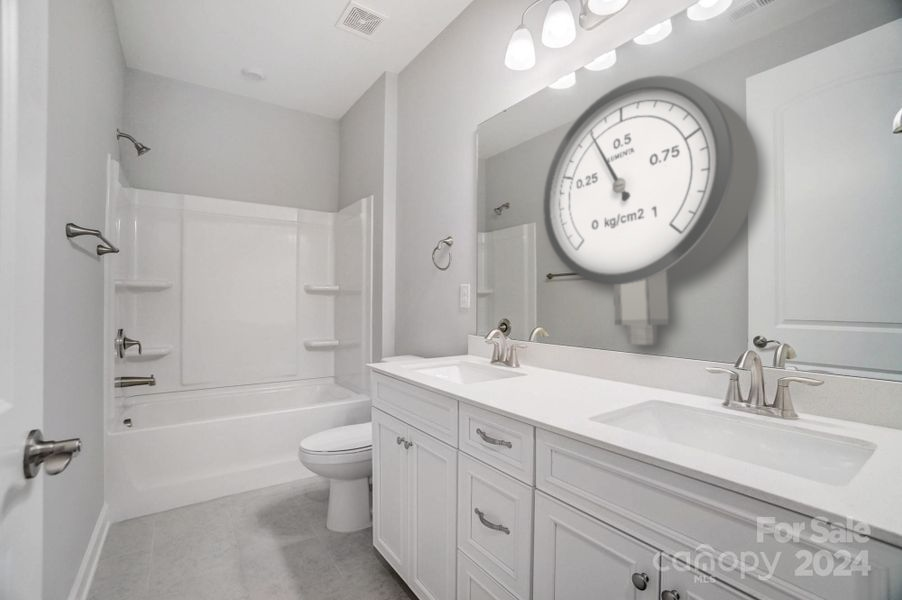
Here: 0.4 kg/cm²
